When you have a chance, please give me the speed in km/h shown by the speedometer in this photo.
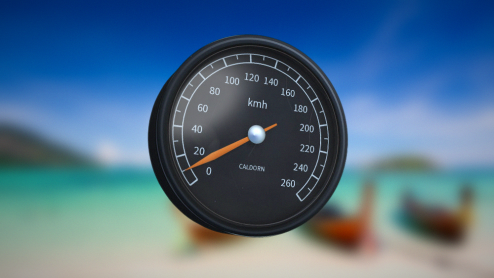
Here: 10 km/h
